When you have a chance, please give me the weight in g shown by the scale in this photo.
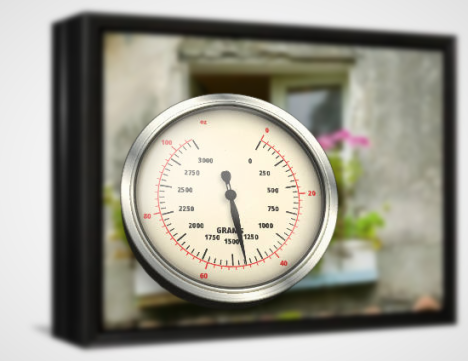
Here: 1400 g
